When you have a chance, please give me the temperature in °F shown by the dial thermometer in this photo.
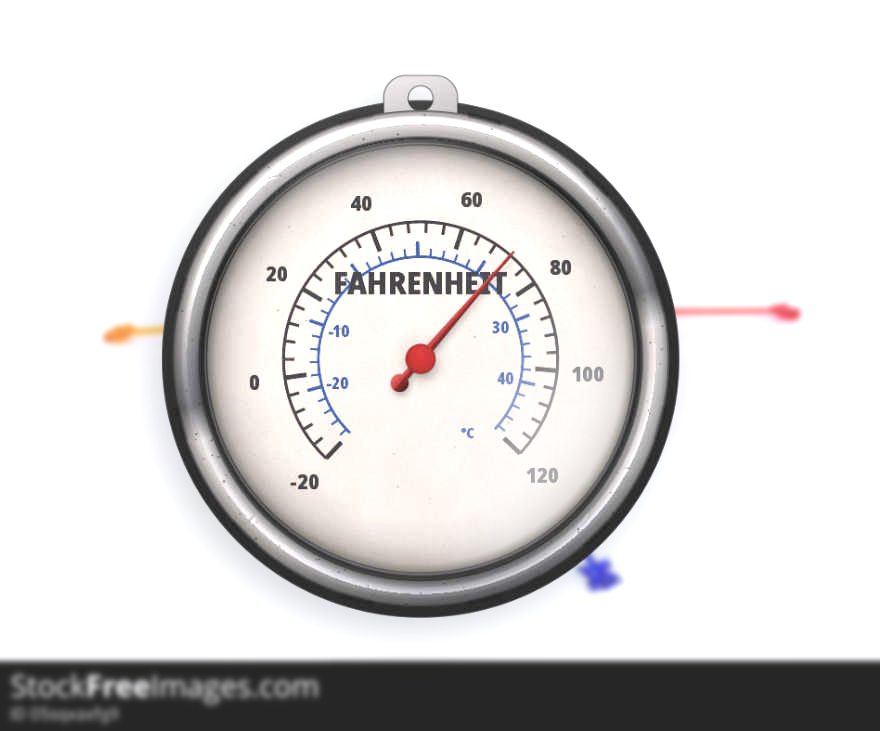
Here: 72 °F
